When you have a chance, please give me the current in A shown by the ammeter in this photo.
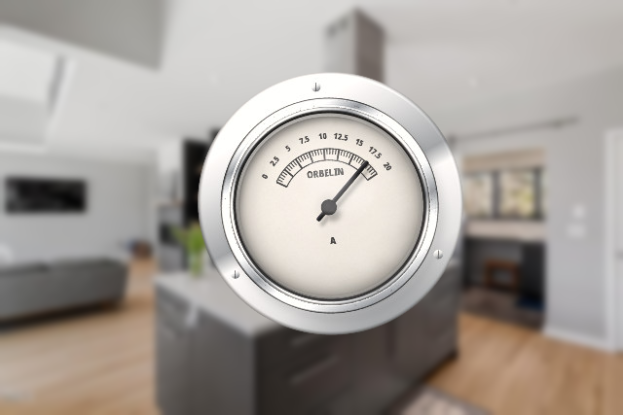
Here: 17.5 A
